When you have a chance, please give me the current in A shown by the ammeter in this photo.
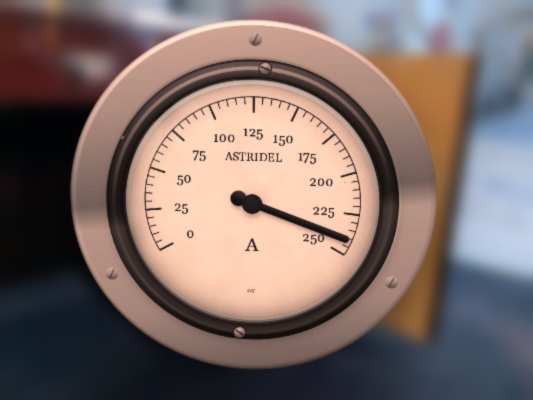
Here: 240 A
